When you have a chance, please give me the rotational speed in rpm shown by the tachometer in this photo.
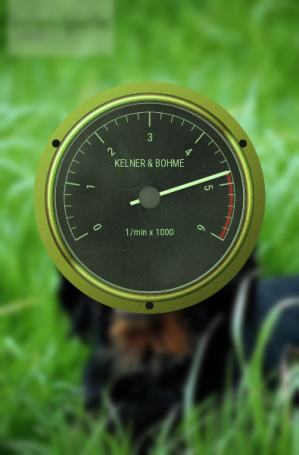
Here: 4800 rpm
